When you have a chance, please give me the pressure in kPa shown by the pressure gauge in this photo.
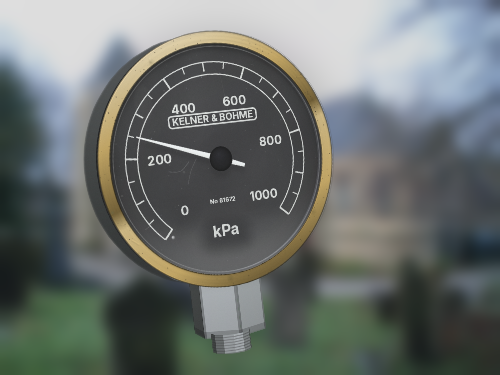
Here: 250 kPa
